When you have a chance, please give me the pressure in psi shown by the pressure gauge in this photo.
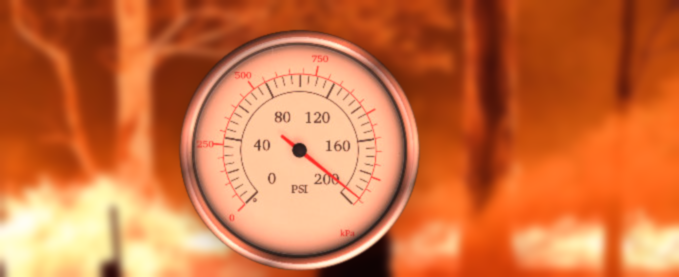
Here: 195 psi
